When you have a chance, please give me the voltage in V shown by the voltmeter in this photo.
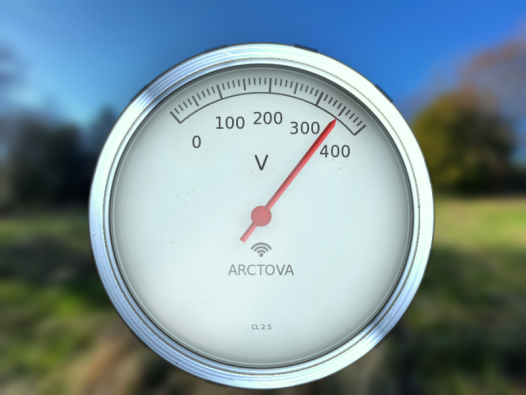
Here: 350 V
